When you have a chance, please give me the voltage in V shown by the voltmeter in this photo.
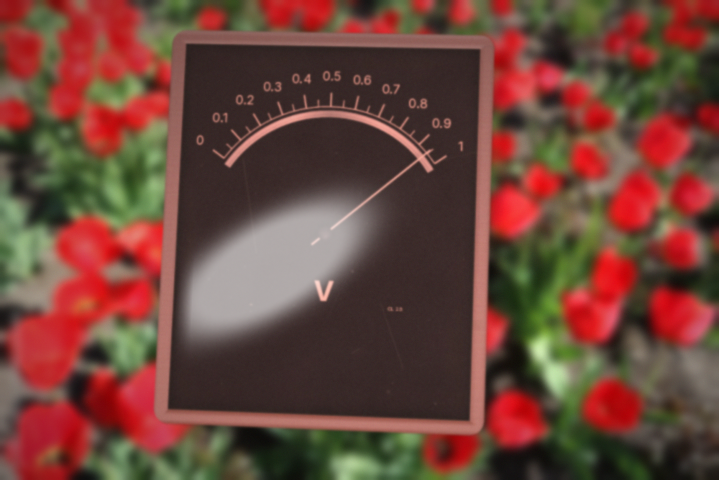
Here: 0.95 V
